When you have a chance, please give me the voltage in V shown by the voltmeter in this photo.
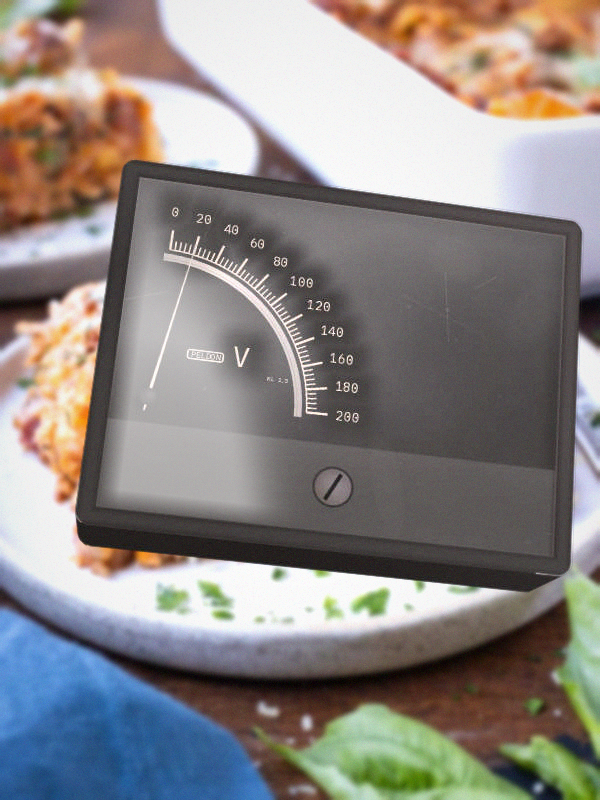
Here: 20 V
